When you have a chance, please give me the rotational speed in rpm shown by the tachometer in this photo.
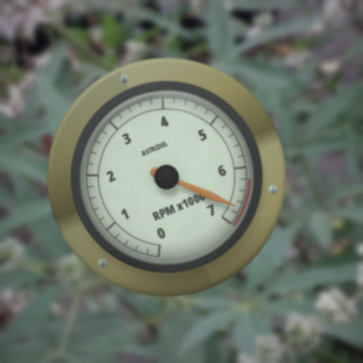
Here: 6700 rpm
